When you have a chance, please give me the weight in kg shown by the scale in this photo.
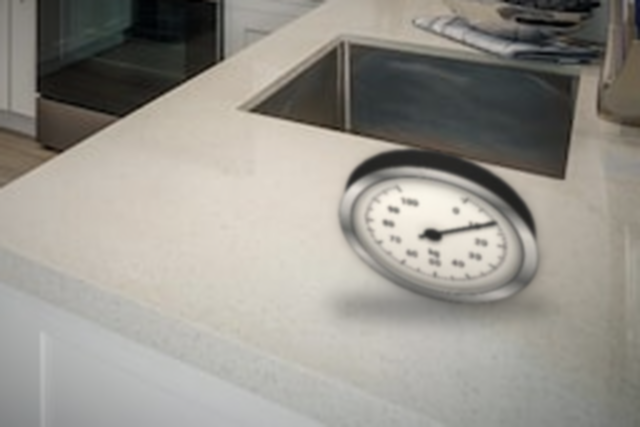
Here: 10 kg
